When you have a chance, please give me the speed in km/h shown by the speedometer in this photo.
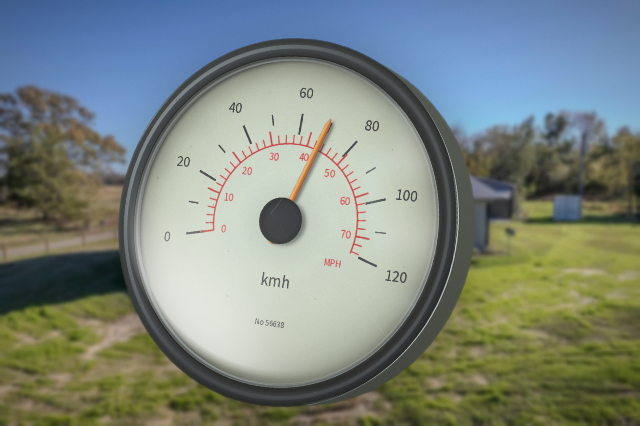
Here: 70 km/h
